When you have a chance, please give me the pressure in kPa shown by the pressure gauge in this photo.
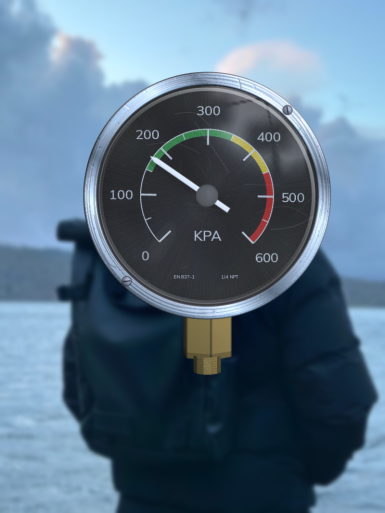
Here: 175 kPa
